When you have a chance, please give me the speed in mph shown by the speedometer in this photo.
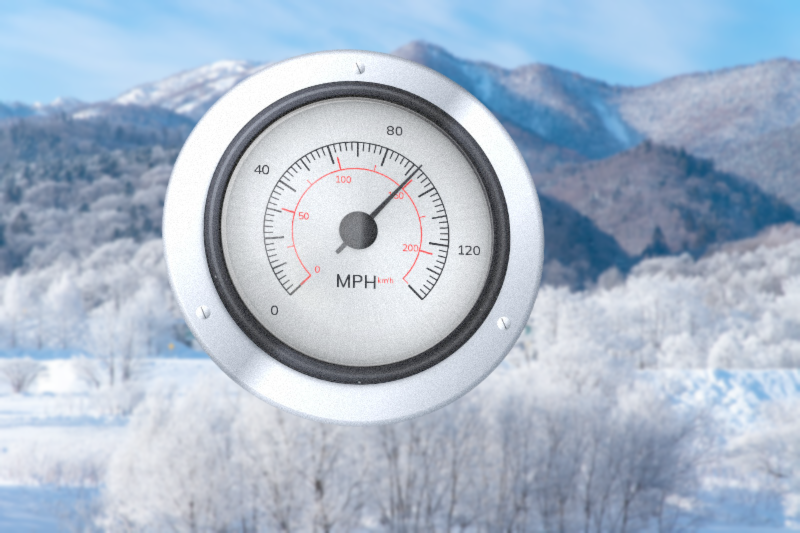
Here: 92 mph
